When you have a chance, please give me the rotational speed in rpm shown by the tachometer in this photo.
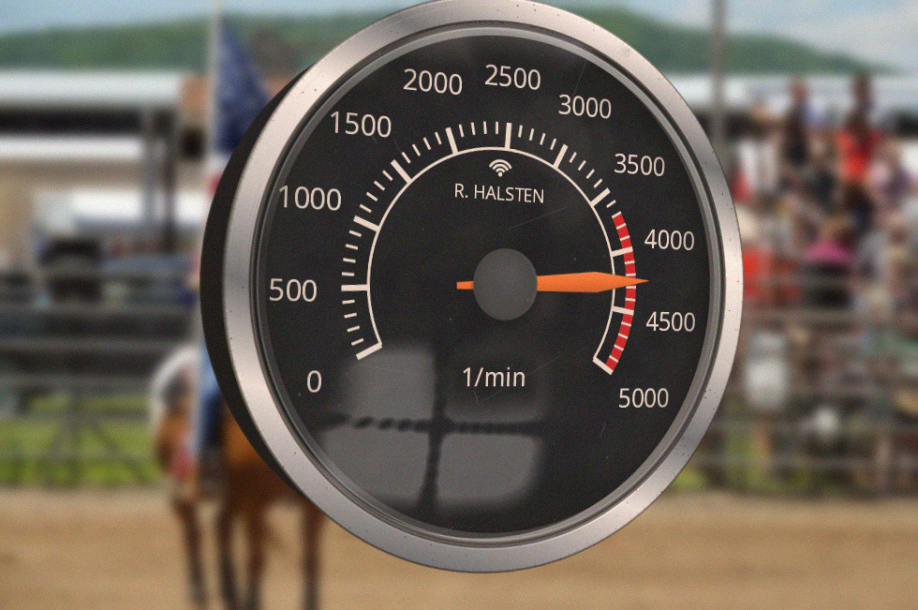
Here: 4250 rpm
